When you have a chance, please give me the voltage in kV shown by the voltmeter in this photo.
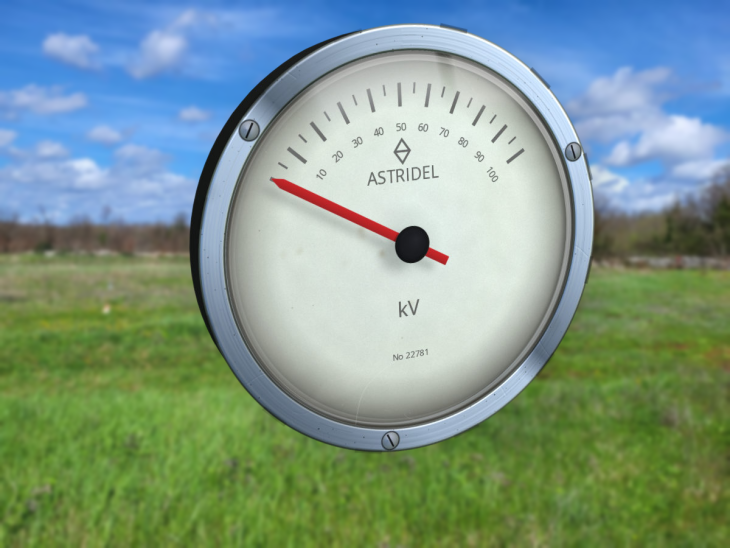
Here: 0 kV
